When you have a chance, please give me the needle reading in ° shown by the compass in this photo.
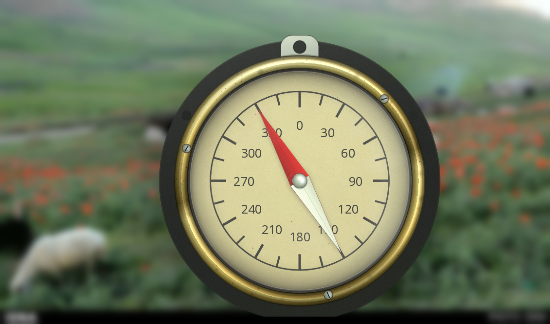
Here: 330 °
